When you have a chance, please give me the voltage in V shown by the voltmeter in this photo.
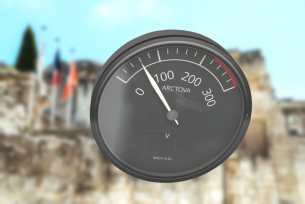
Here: 60 V
